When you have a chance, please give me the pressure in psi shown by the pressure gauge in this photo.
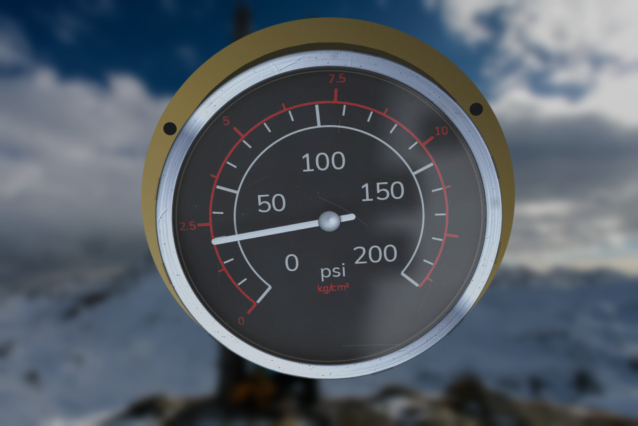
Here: 30 psi
